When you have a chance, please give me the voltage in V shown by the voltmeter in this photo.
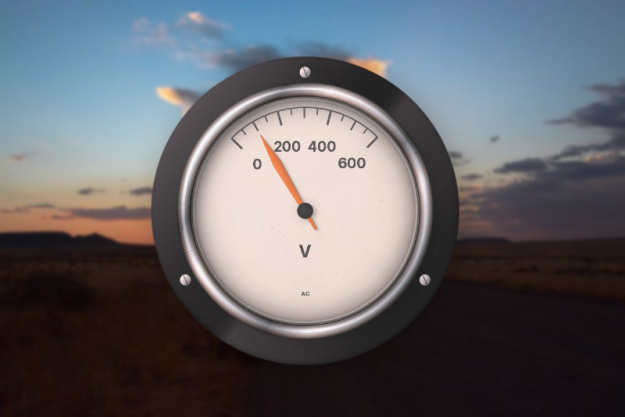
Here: 100 V
